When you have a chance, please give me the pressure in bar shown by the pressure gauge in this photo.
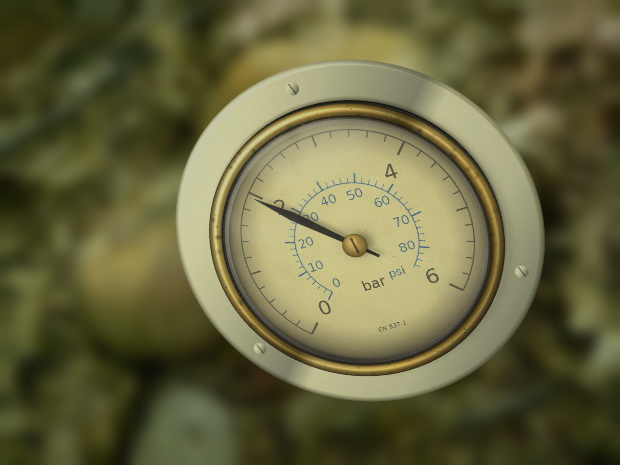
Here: 2 bar
